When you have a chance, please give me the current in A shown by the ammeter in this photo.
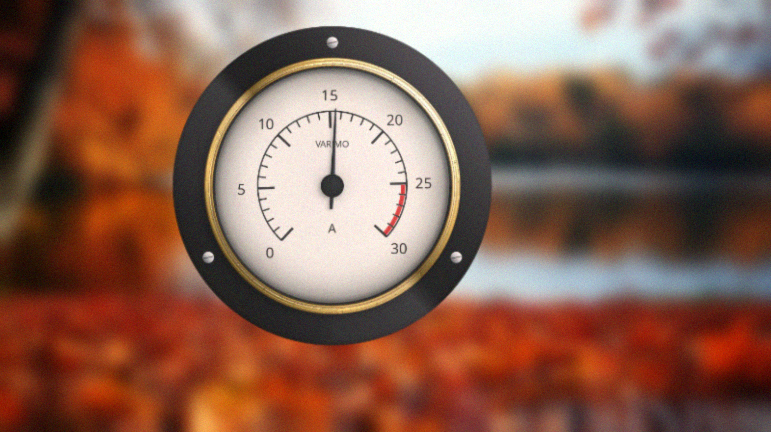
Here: 15.5 A
